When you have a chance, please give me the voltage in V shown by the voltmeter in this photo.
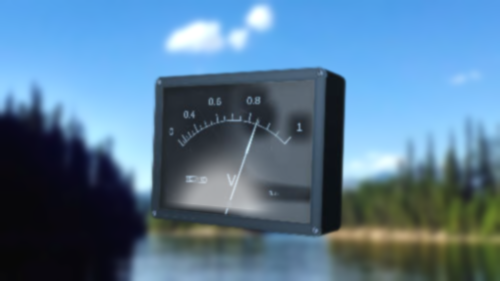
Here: 0.85 V
